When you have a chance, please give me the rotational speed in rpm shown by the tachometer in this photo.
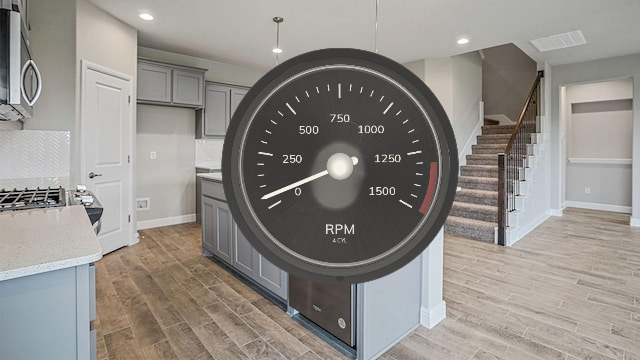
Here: 50 rpm
